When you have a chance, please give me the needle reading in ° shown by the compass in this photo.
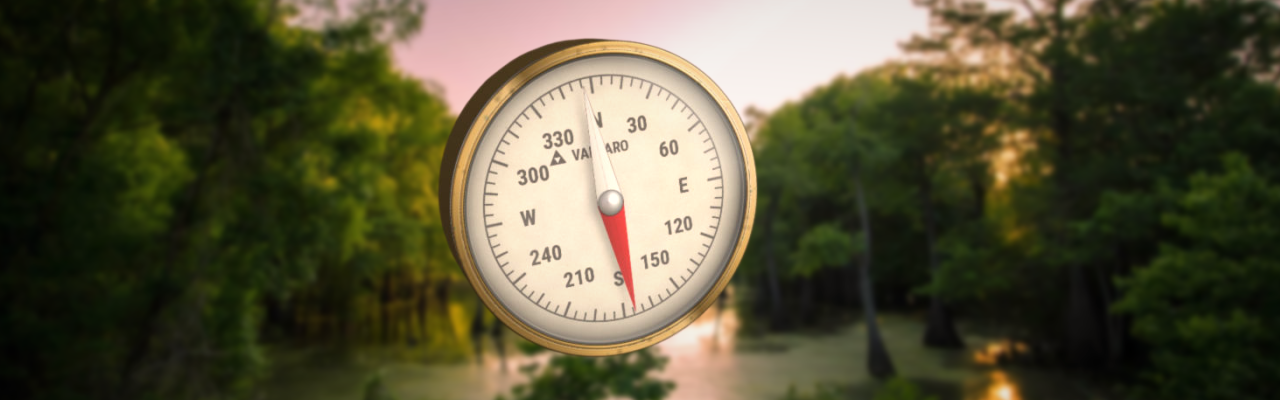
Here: 175 °
